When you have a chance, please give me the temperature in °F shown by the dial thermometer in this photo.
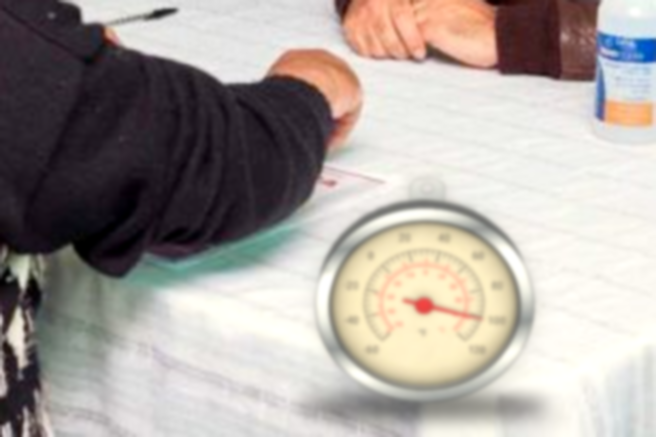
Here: 100 °F
